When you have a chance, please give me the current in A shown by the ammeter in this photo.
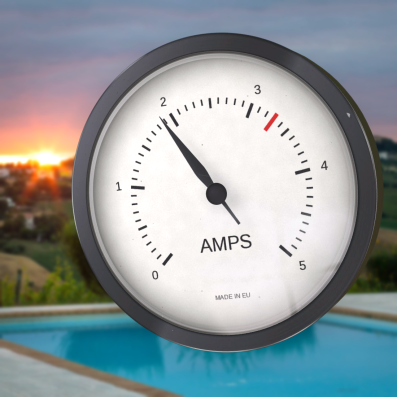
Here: 1.9 A
